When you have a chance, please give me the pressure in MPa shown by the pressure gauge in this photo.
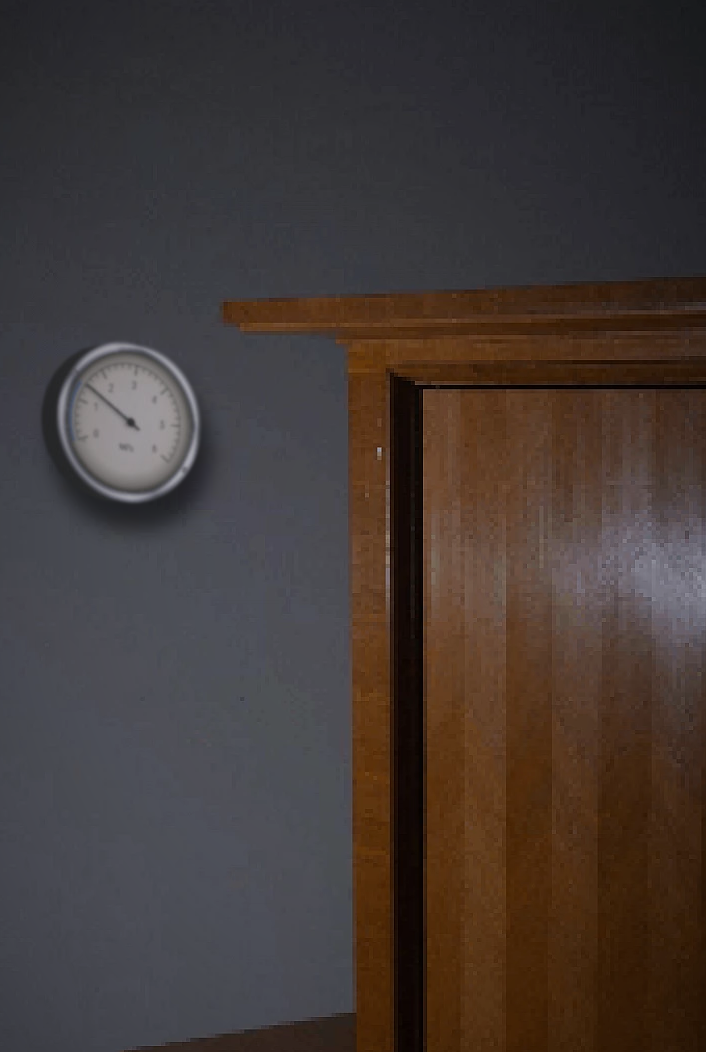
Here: 1.4 MPa
